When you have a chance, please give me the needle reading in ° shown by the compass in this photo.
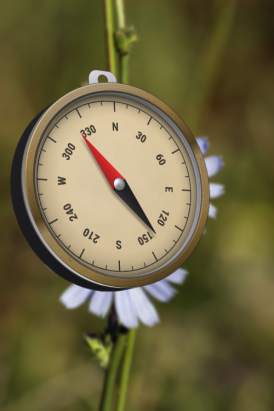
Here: 320 °
